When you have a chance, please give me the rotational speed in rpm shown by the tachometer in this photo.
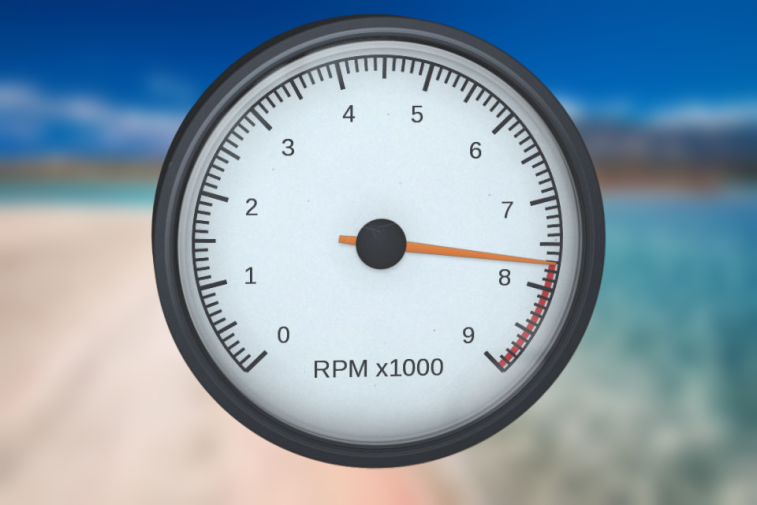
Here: 7700 rpm
